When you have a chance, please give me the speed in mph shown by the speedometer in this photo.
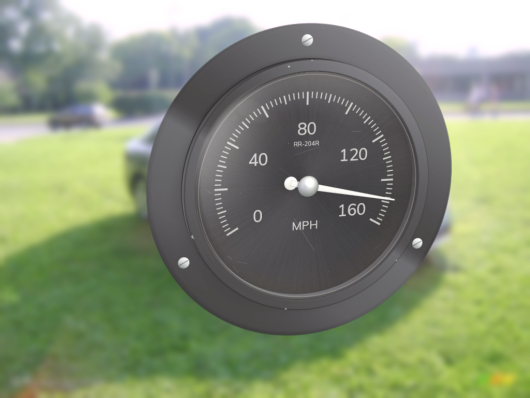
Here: 148 mph
